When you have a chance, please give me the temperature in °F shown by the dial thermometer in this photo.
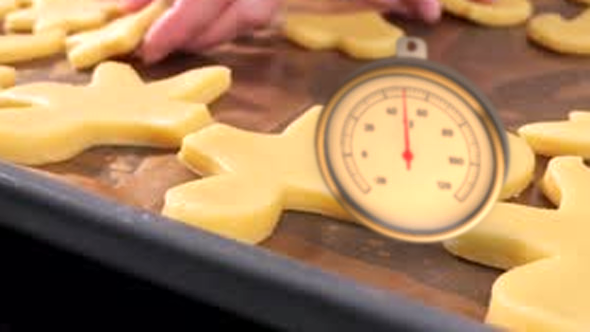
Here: 50 °F
